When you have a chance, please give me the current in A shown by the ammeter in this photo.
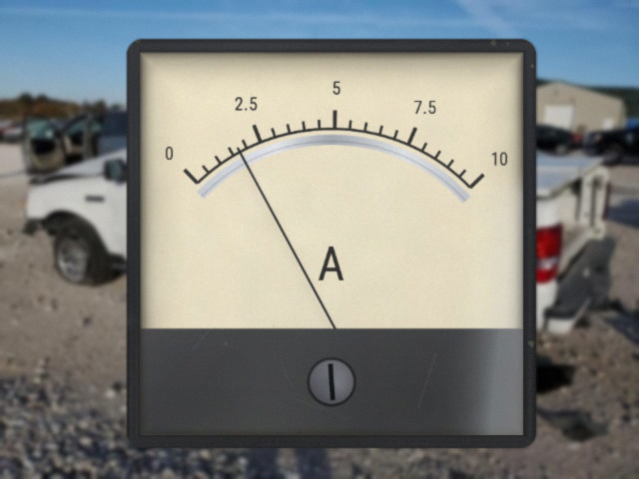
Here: 1.75 A
